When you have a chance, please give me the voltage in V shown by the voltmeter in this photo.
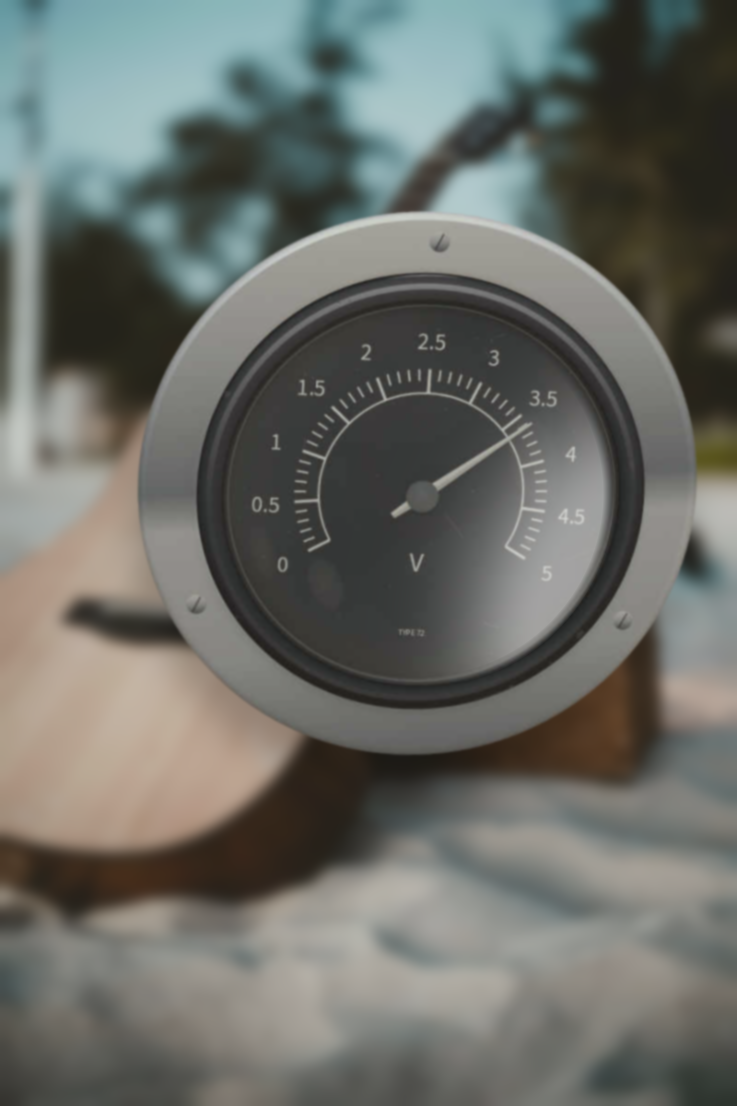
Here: 3.6 V
